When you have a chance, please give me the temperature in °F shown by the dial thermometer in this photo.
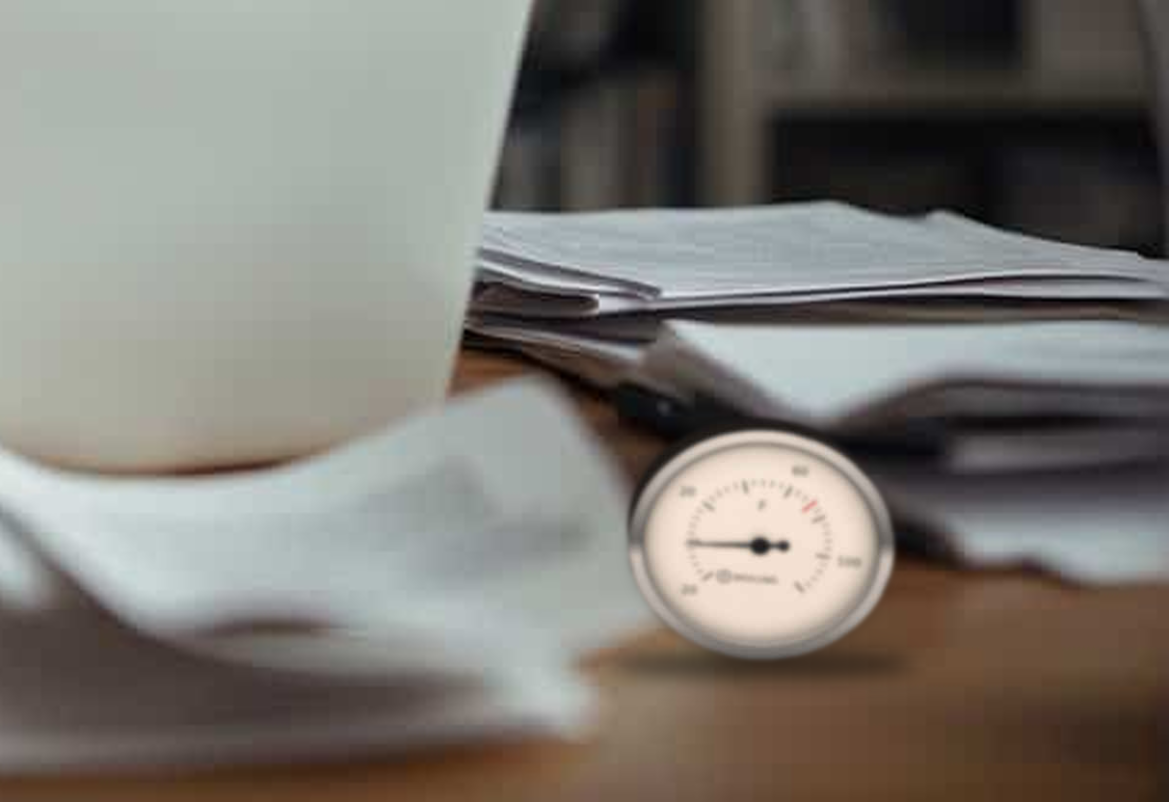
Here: 0 °F
